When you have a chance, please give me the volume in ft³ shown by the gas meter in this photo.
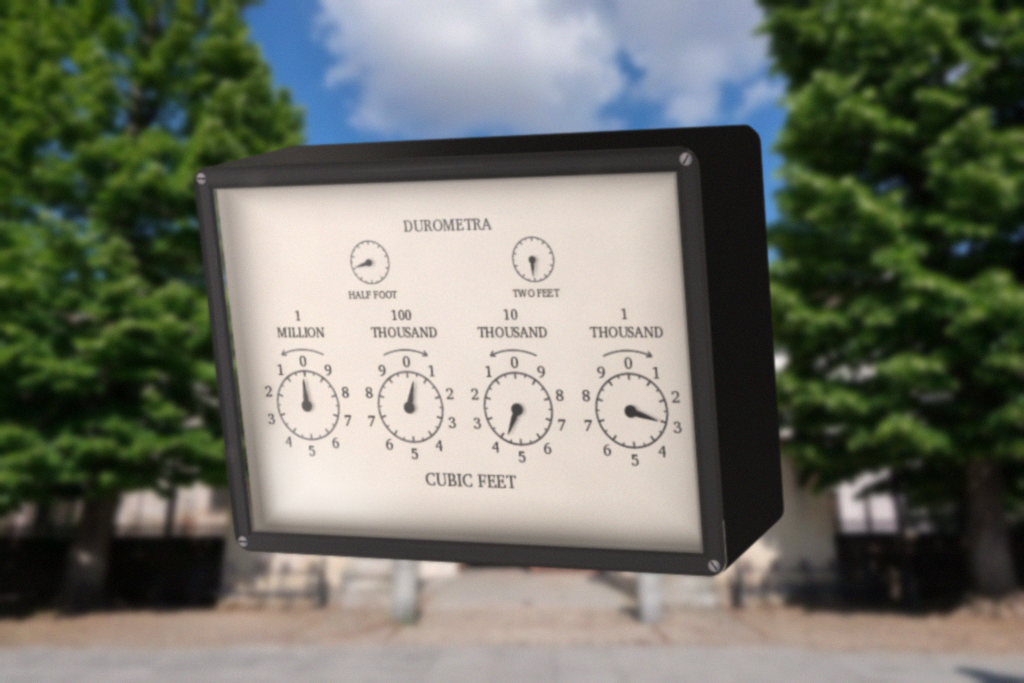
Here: 4300 ft³
